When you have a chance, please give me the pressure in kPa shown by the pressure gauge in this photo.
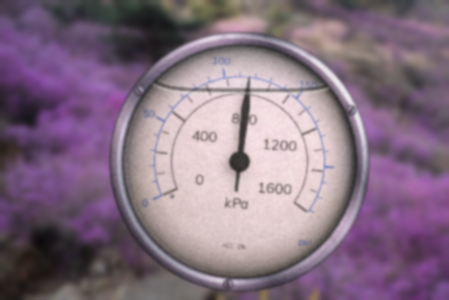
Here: 800 kPa
